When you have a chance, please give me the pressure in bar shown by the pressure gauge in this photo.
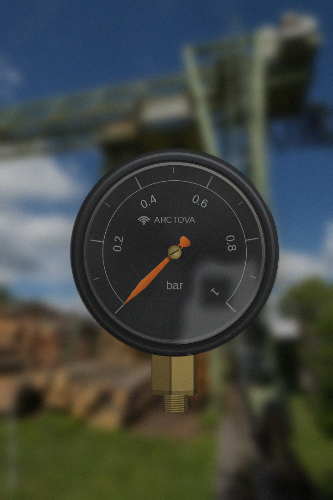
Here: 0 bar
